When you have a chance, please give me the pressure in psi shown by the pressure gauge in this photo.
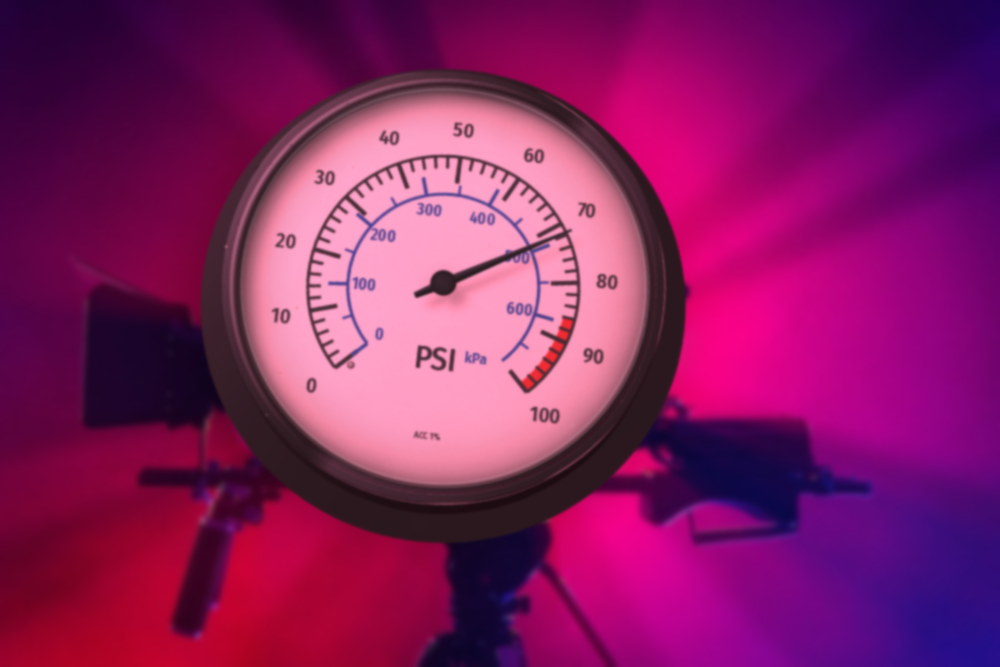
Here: 72 psi
